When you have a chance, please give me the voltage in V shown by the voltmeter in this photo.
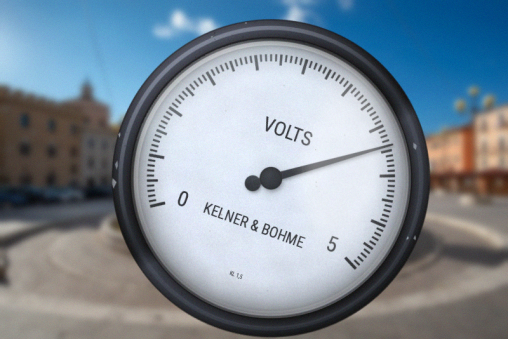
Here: 3.7 V
